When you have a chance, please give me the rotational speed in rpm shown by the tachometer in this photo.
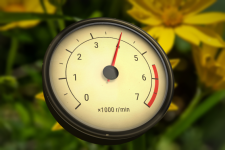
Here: 4000 rpm
